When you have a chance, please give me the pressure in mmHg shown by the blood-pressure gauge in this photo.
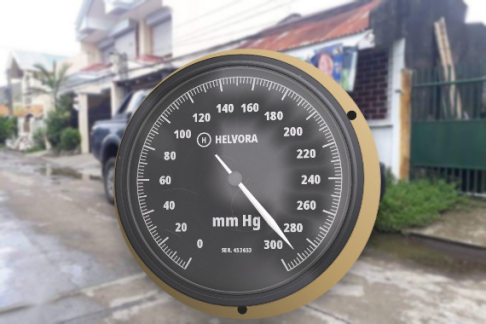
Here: 290 mmHg
